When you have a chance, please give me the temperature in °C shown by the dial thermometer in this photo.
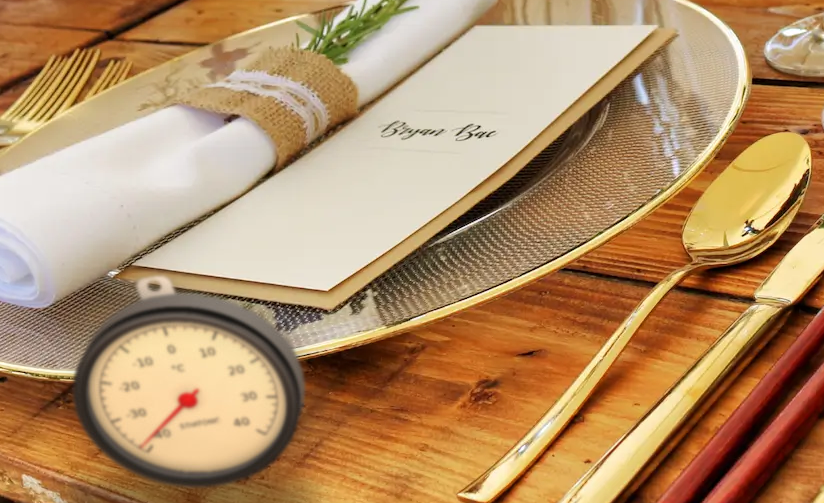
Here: -38 °C
